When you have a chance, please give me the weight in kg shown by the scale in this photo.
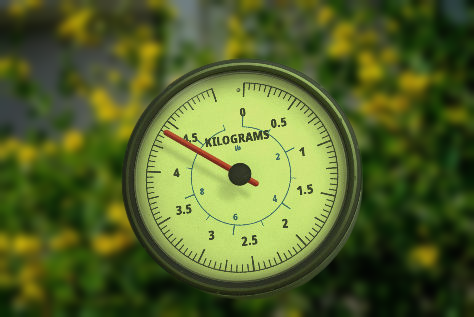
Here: 4.4 kg
